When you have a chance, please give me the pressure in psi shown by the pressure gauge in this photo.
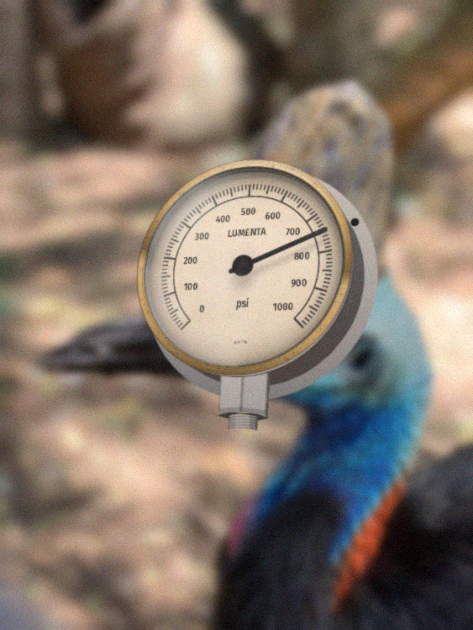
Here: 750 psi
